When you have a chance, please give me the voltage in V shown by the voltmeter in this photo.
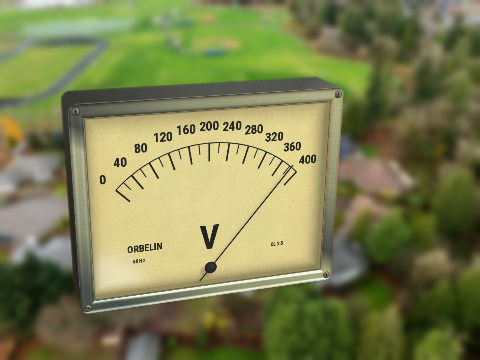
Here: 380 V
